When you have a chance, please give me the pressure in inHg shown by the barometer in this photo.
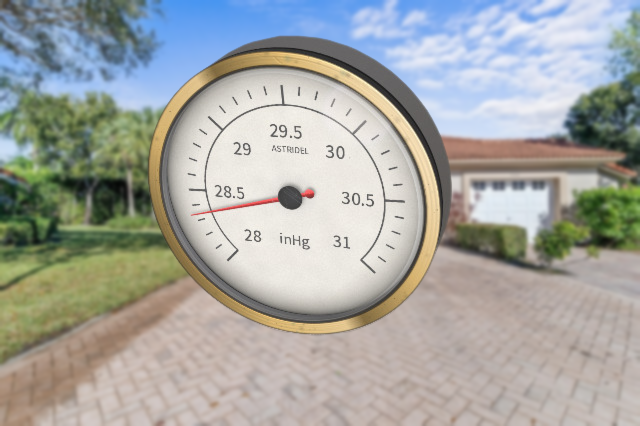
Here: 28.35 inHg
